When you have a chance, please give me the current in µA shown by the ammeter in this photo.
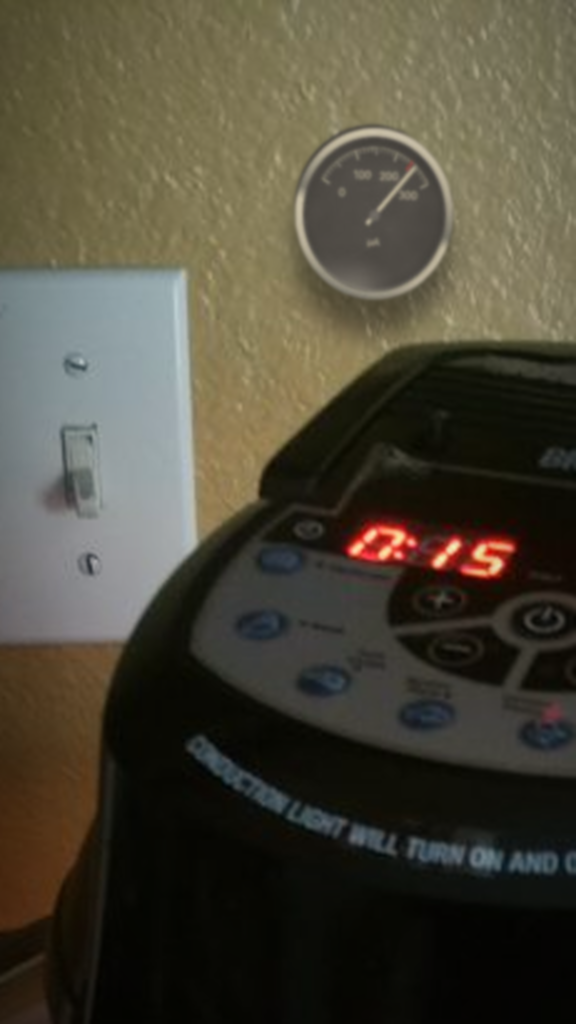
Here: 250 µA
